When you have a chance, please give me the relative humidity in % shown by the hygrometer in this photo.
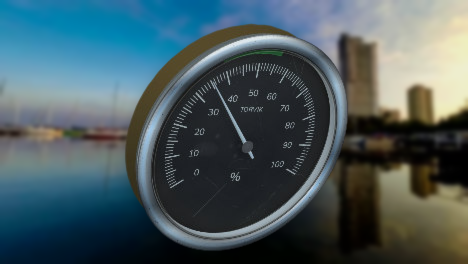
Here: 35 %
